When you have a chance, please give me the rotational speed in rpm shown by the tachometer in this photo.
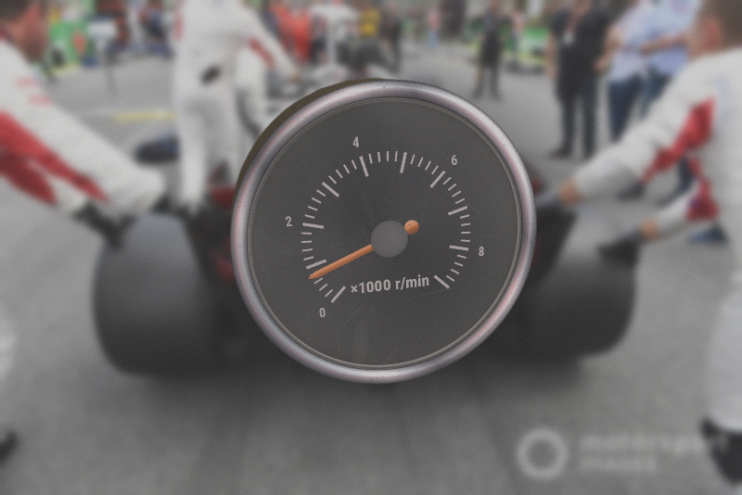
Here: 800 rpm
